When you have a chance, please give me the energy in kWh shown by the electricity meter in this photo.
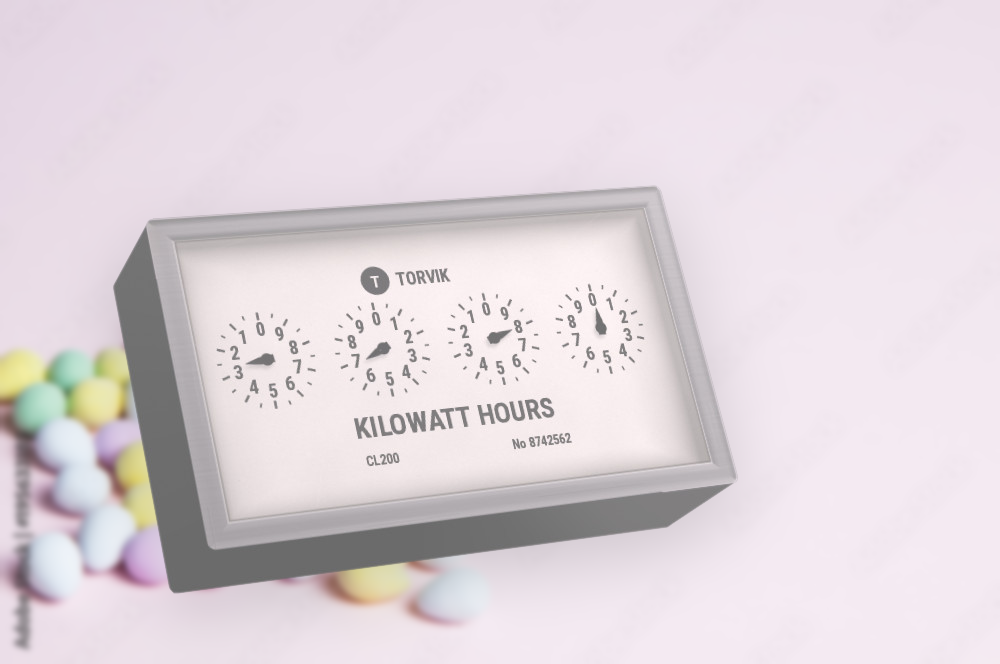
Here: 2680 kWh
